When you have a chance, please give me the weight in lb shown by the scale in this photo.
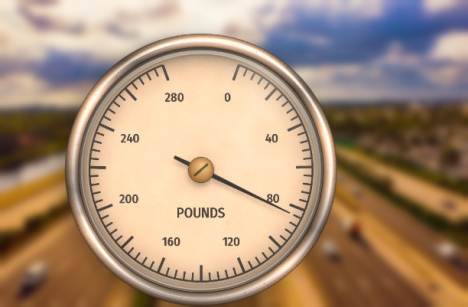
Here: 84 lb
